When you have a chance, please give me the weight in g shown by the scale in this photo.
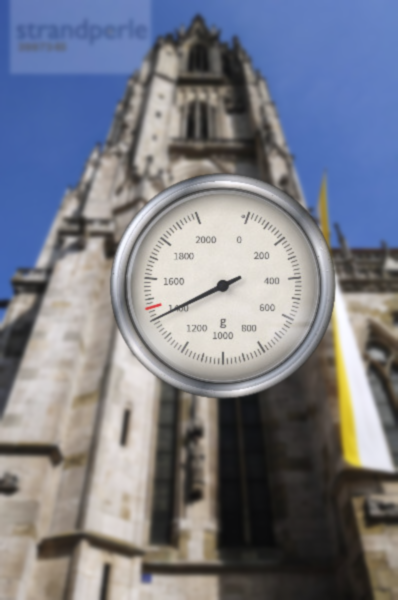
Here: 1400 g
